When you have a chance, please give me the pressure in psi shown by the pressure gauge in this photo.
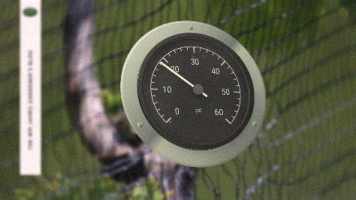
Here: 18 psi
